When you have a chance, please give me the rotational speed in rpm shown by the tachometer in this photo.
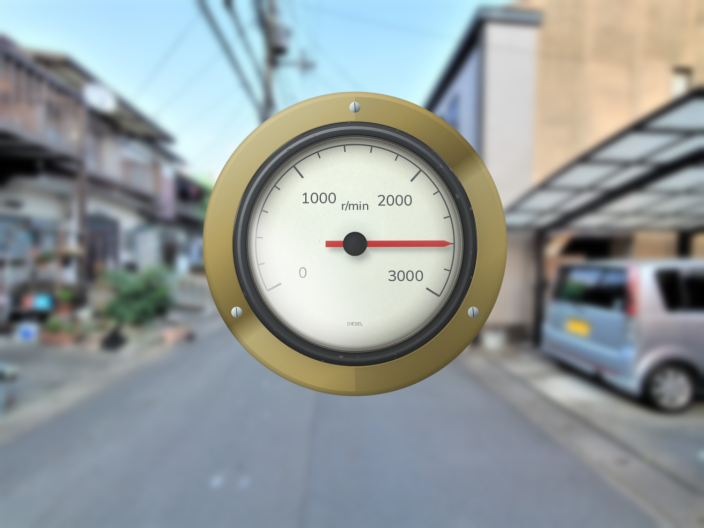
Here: 2600 rpm
